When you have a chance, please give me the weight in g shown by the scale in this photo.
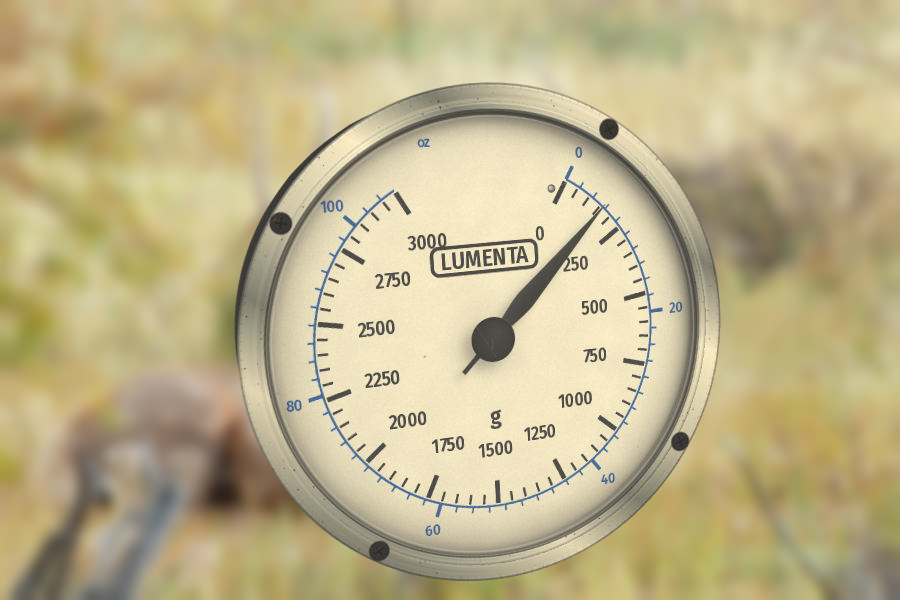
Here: 150 g
